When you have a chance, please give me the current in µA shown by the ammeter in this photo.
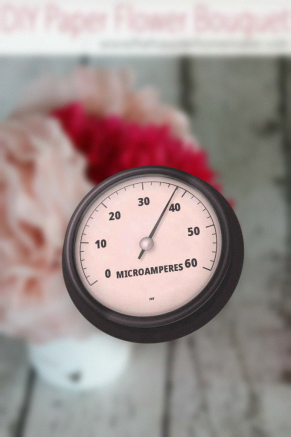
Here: 38 µA
